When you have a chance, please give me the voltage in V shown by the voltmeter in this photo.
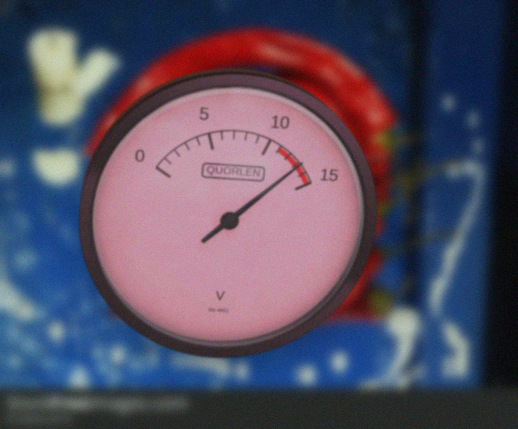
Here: 13 V
